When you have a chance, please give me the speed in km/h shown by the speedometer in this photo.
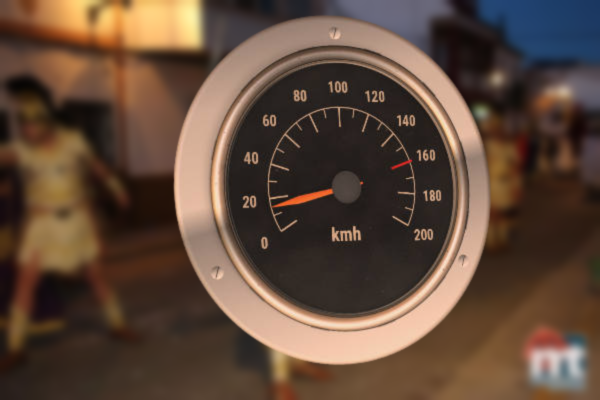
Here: 15 km/h
